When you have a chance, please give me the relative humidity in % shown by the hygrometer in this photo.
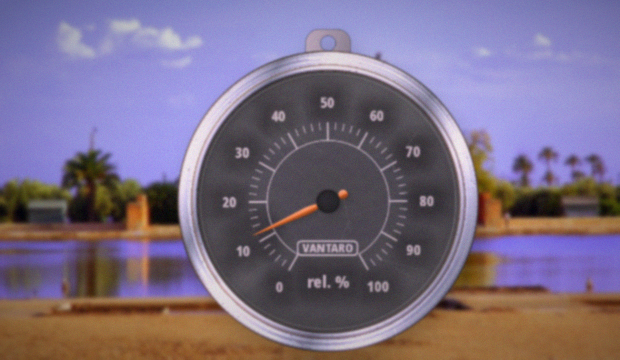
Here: 12 %
